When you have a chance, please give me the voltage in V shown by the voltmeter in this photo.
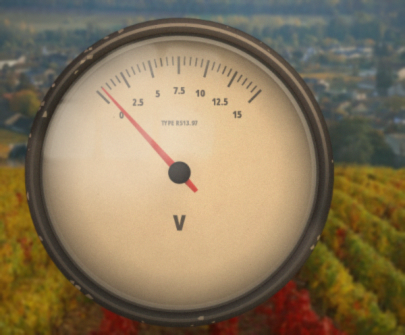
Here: 0.5 V
